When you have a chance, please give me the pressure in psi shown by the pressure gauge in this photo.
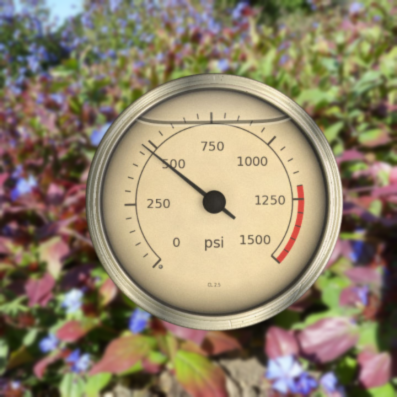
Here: 475 psi
